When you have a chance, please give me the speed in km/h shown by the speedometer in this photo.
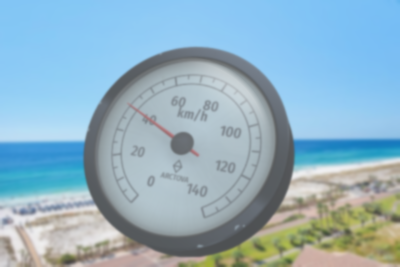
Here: 40 km/h
